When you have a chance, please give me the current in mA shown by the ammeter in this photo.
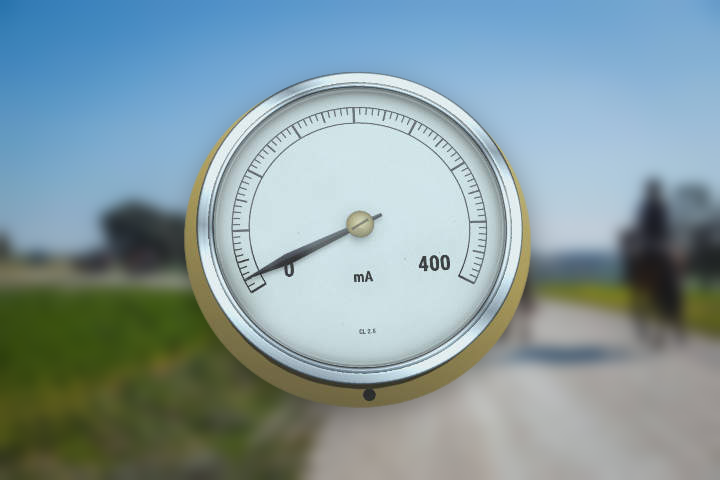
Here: 10 mA
